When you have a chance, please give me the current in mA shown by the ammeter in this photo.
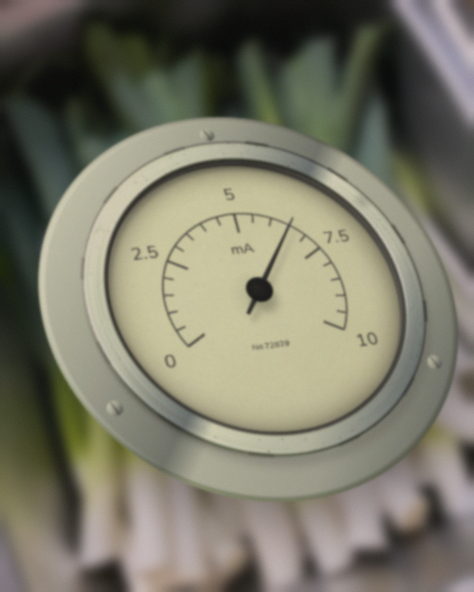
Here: 6.5 mA
